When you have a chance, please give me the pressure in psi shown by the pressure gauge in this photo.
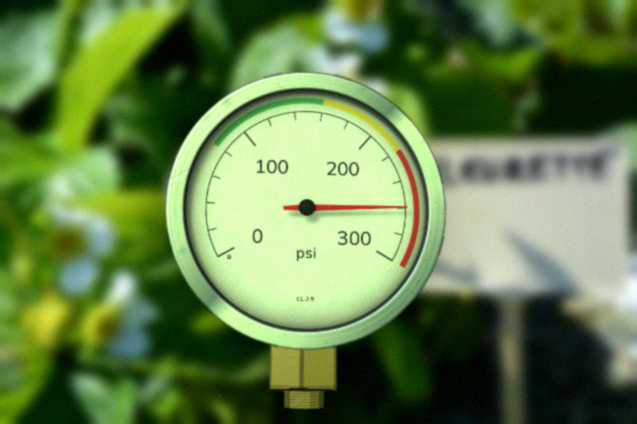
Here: 260 psi
